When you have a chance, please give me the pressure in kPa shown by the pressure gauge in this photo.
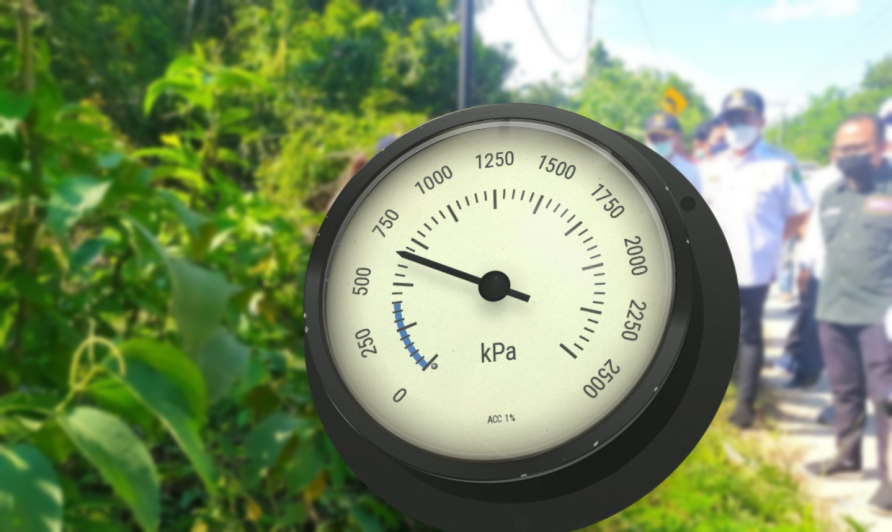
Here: 650 kPa
